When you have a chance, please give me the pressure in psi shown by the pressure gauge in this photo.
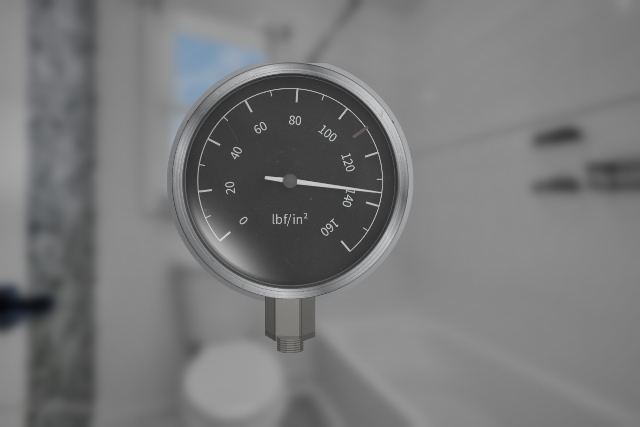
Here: 135 psi
